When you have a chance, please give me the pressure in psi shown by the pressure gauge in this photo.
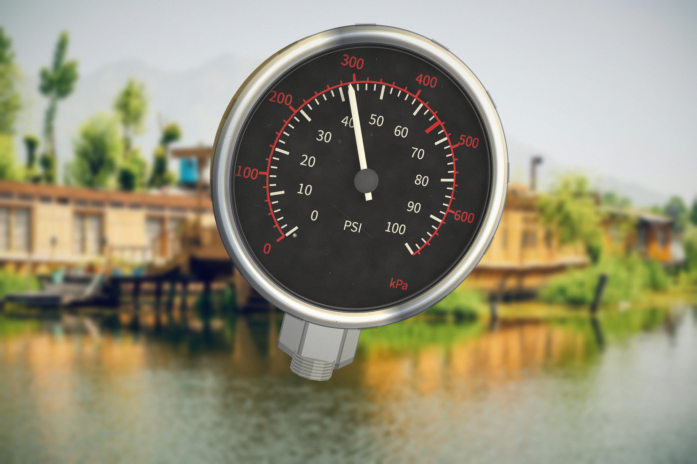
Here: 42 psi
